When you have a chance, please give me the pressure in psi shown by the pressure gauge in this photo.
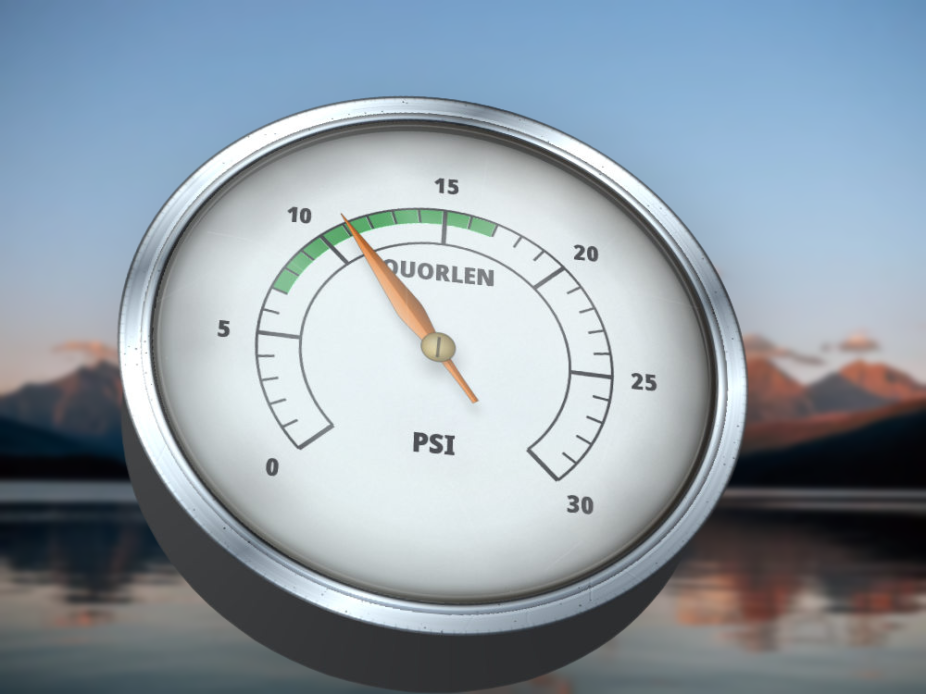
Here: 11 psi
